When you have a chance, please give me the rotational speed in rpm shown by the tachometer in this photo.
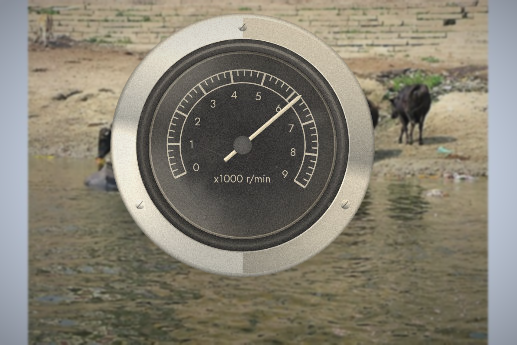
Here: 6200 rpm
